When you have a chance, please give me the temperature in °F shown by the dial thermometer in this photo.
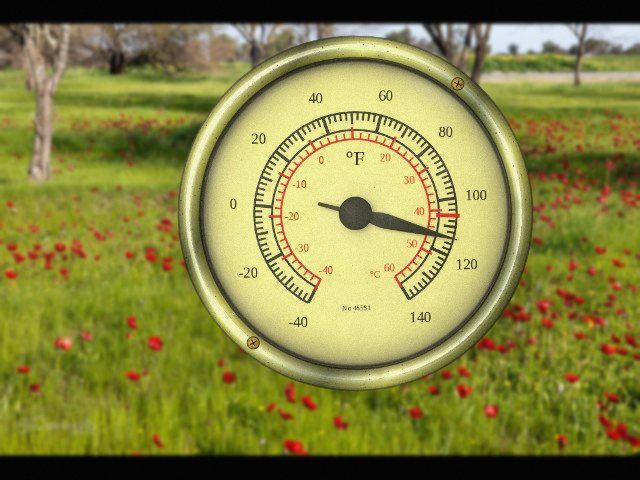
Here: 114 °F
